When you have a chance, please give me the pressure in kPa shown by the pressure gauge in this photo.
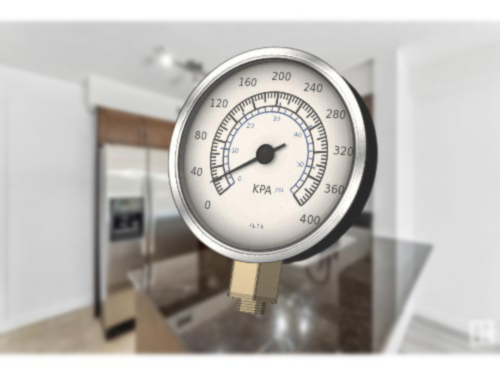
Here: 20 kPa
